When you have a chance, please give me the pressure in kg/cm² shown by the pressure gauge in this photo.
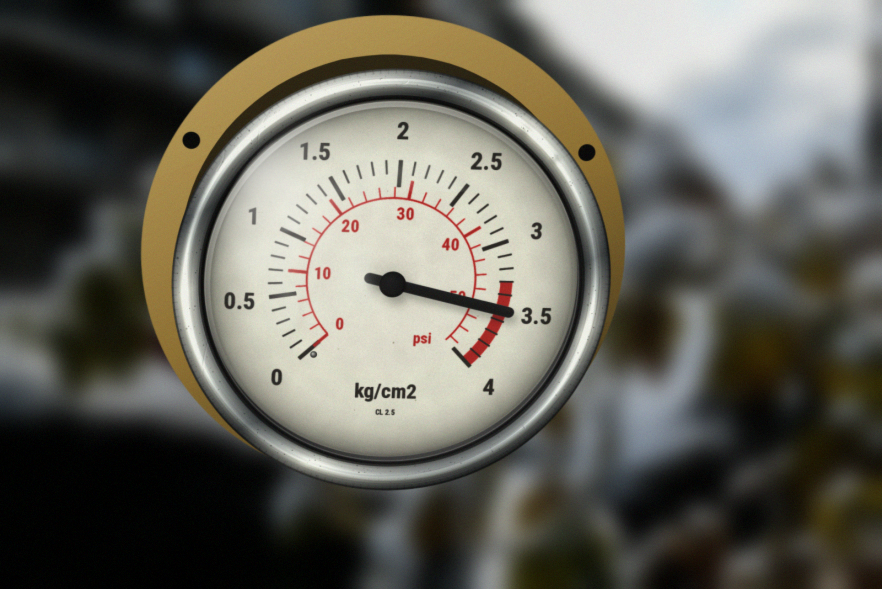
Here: 3.5 kg/cm²
